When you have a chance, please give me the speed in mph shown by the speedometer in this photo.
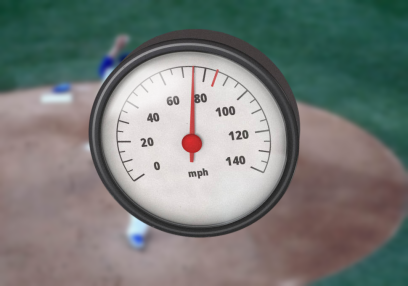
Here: 75 mph
